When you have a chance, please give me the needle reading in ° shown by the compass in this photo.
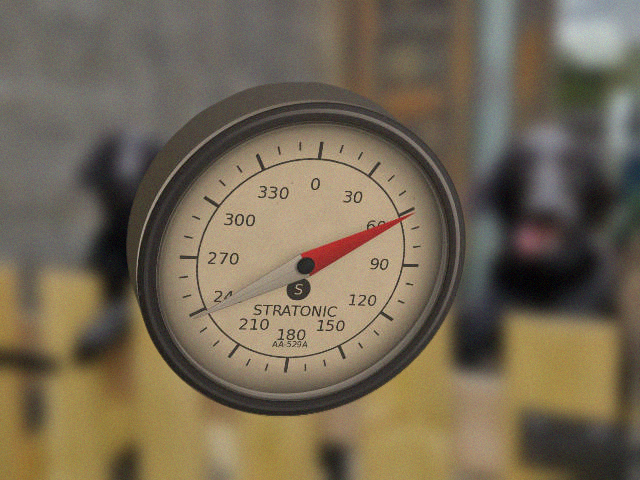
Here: 60 °
